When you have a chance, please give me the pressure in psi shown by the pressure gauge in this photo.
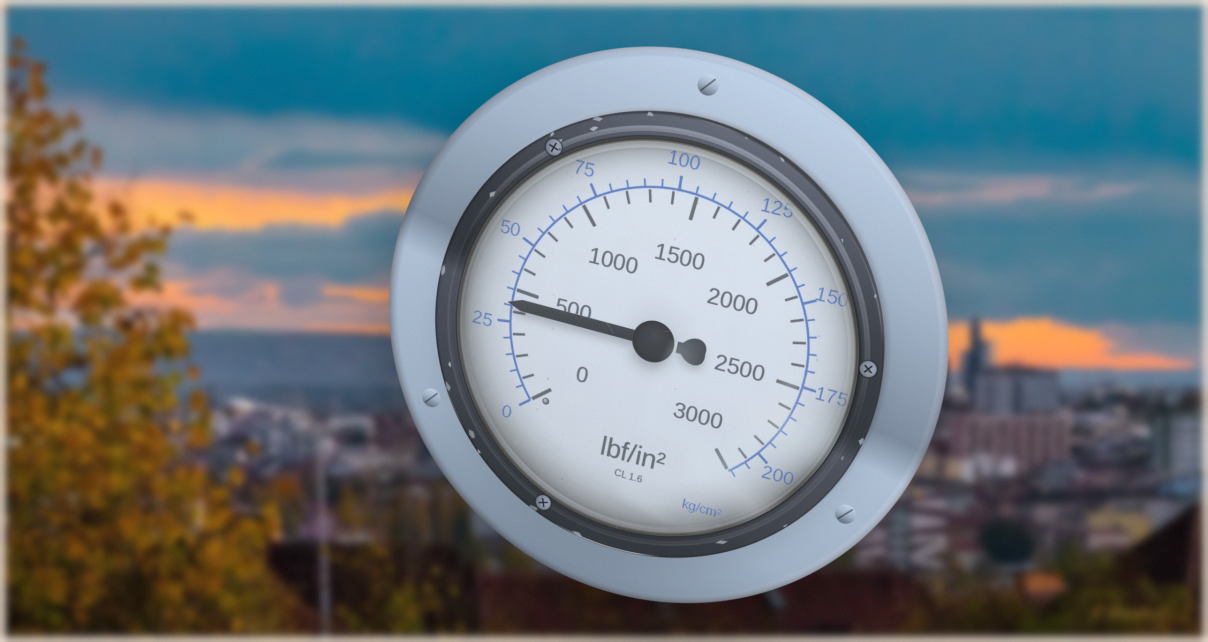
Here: 450 psi
